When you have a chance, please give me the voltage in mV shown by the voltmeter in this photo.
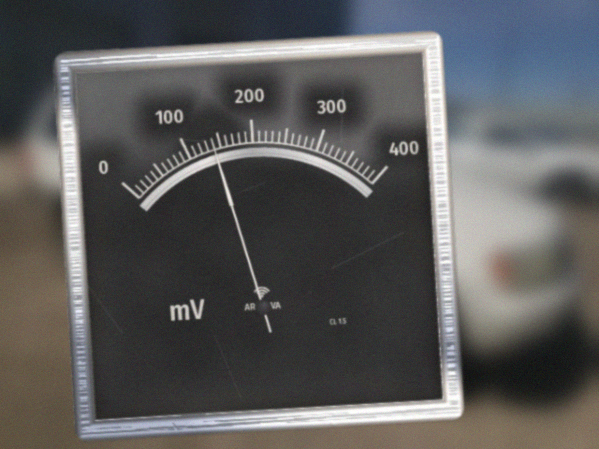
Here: 140 mV
